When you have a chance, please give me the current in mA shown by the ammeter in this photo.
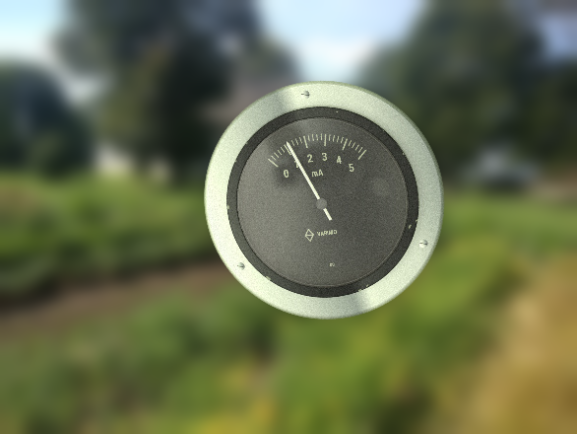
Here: 1.2 mA
